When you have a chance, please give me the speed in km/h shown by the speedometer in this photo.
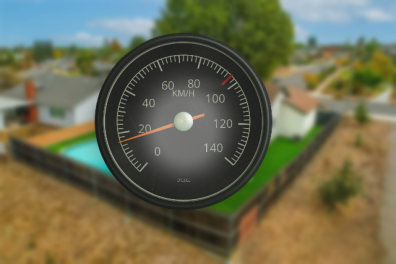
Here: 16 km/h
